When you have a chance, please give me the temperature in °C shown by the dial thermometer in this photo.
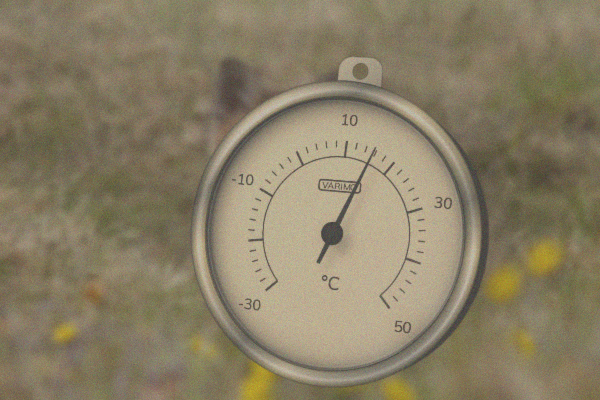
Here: 16 °C
